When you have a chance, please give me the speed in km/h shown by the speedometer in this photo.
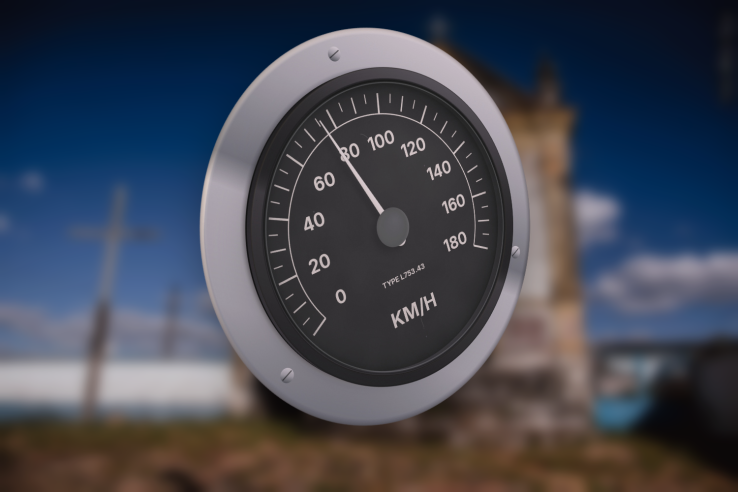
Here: 75 km/h
